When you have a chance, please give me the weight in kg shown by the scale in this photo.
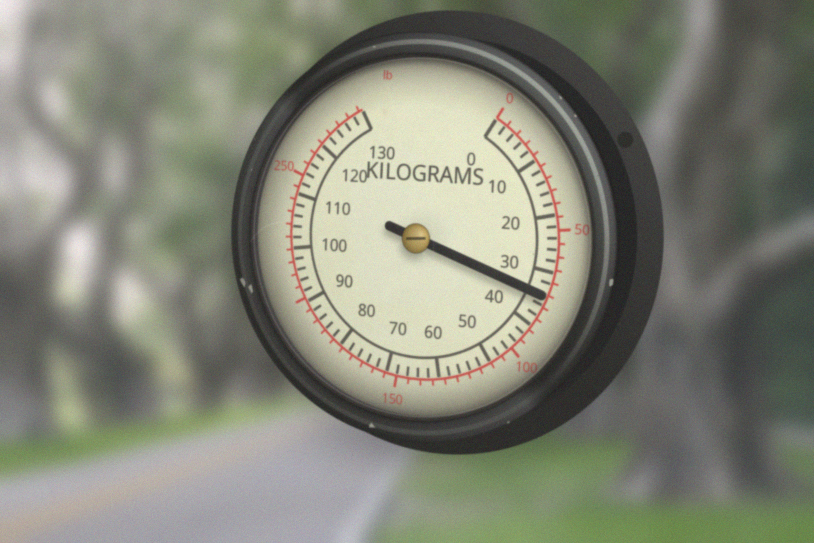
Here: 34 kg
